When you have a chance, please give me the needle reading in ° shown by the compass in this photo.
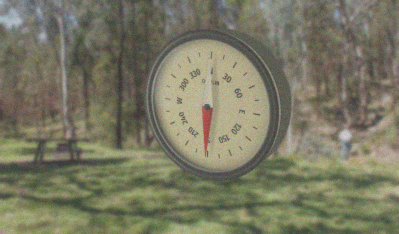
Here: 180 °
